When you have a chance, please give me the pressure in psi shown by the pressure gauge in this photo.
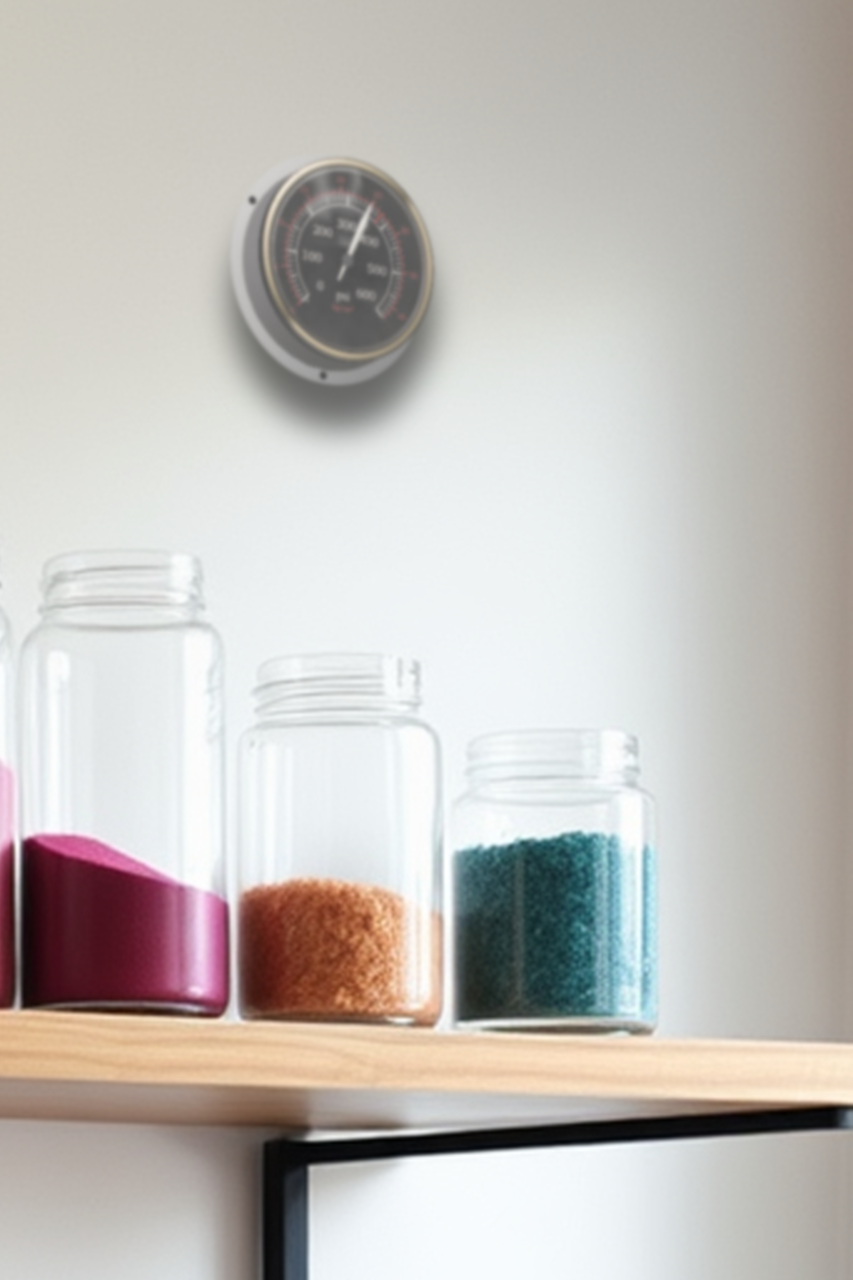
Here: 350 psi
